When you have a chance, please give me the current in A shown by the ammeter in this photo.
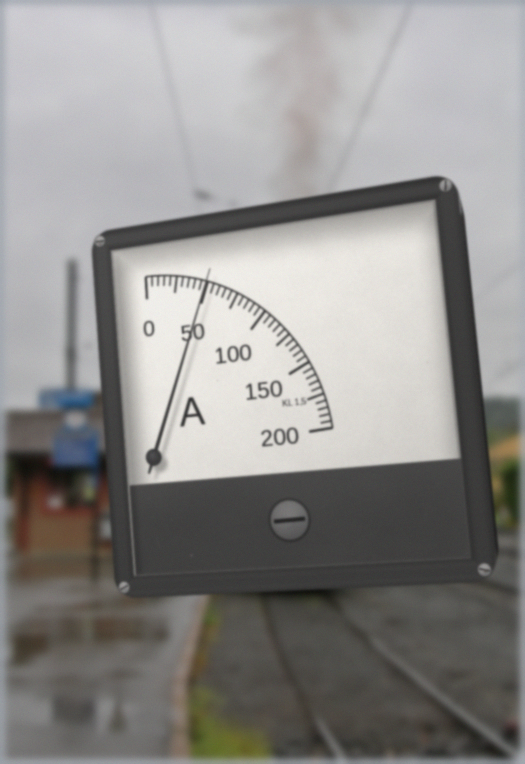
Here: 50 A
